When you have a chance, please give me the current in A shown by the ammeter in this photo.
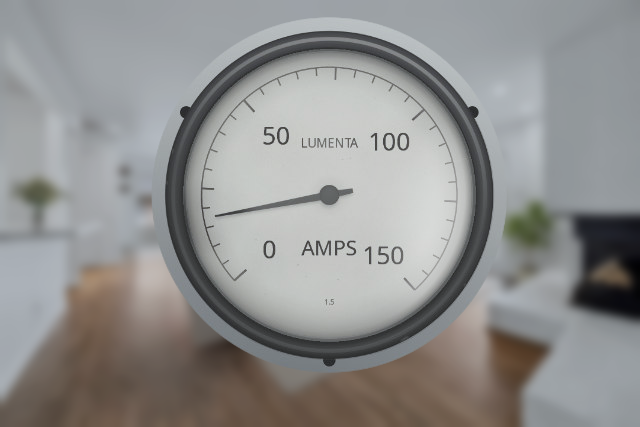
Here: 17.5 A
